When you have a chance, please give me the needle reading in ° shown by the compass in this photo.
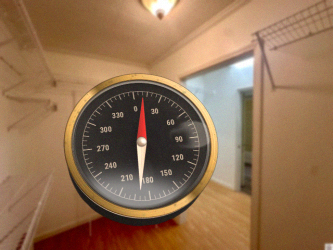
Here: 10 °
